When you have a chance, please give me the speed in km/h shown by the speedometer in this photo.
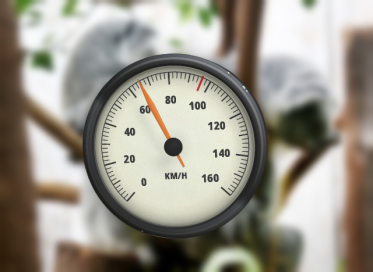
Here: 66 km/h
